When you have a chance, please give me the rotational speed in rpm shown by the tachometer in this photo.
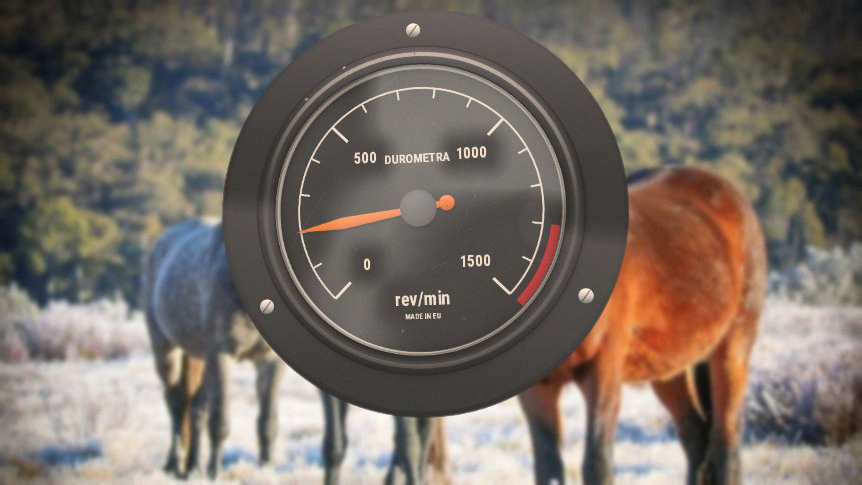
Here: 200 rpm
